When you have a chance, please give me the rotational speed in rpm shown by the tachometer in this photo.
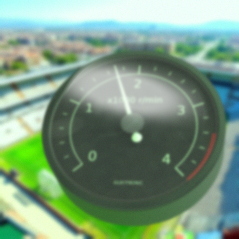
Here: 1700 rpm
